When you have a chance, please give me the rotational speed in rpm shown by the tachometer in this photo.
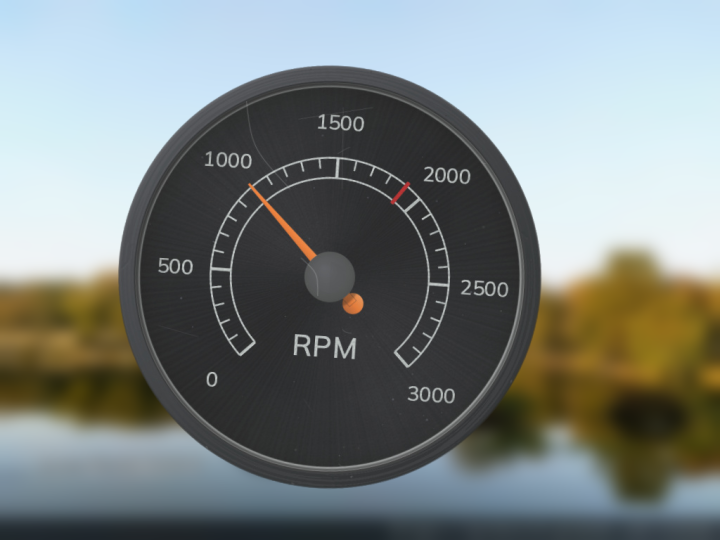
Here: 1000 rpm
